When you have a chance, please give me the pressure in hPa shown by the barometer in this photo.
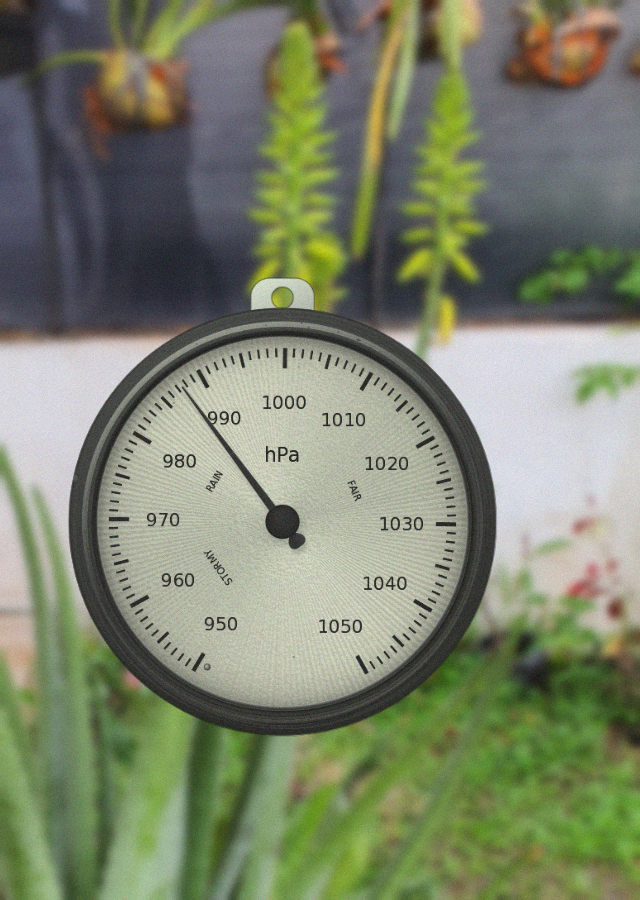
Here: 987.5 hPa
